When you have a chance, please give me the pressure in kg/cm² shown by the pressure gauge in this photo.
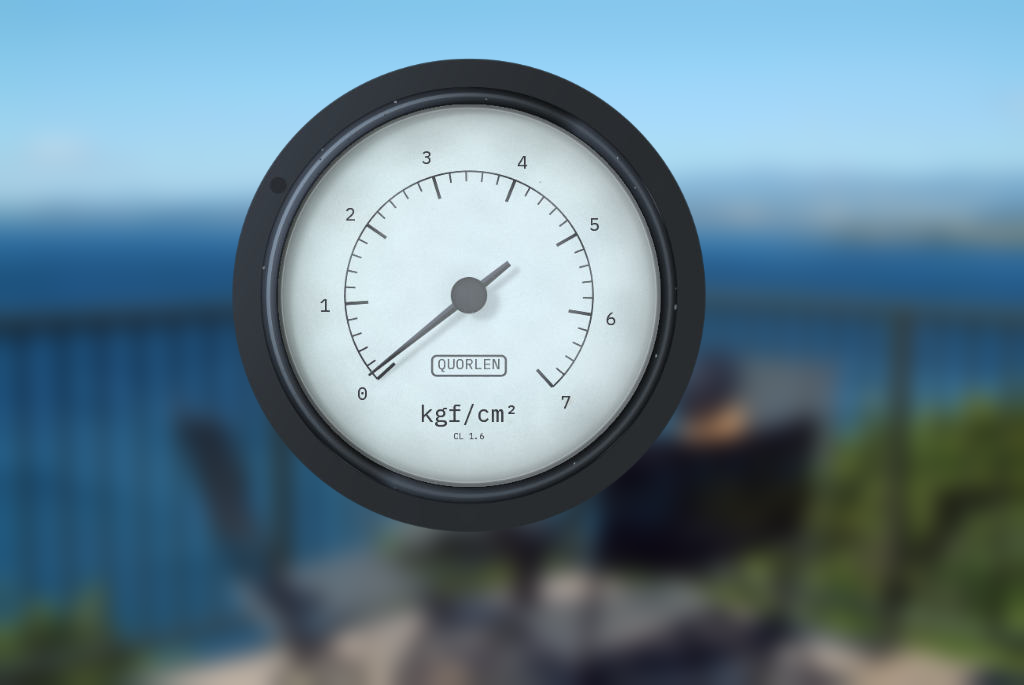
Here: 0.1 kg/cm²
